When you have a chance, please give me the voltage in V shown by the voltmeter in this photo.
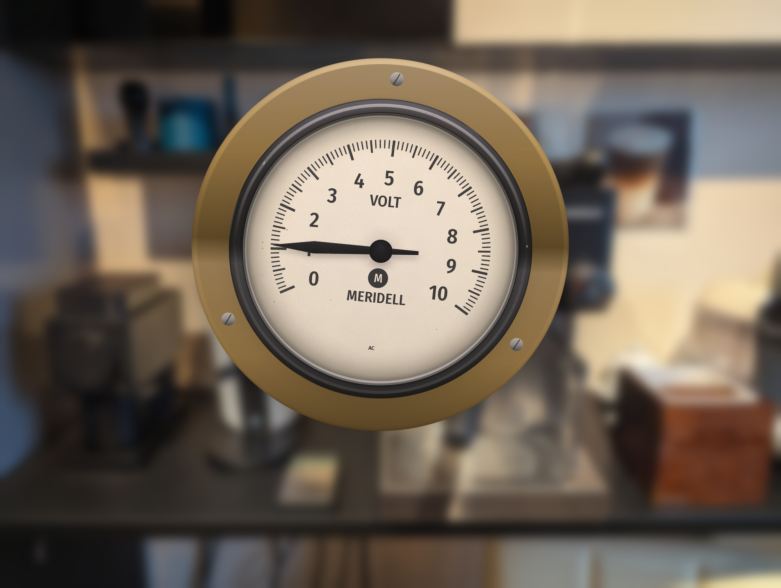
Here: 1.1 V
